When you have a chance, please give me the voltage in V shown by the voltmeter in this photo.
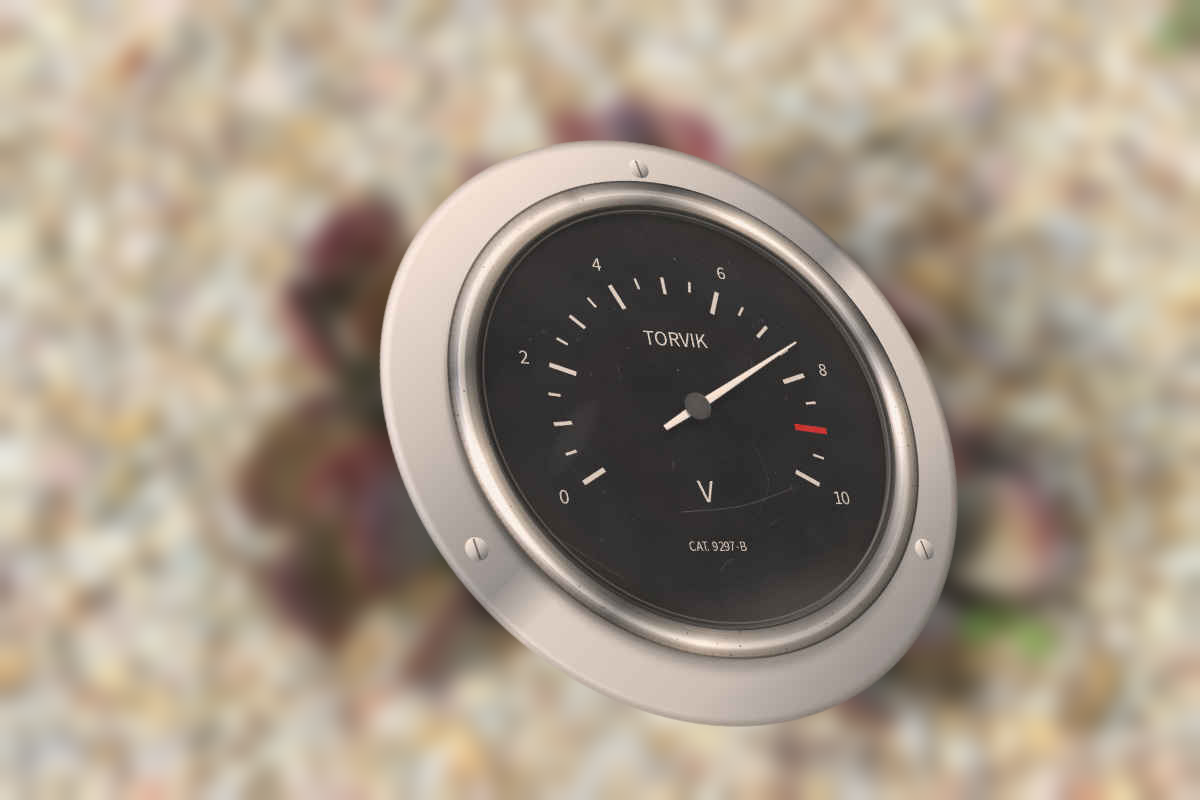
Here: 7.5 V
